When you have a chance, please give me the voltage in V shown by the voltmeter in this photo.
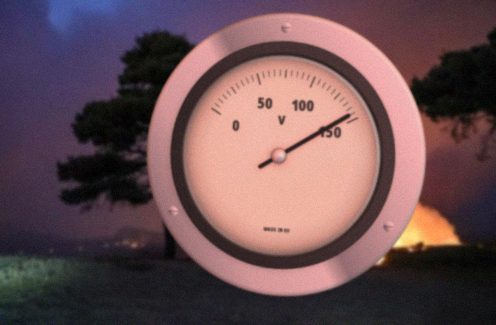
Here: 145 V
